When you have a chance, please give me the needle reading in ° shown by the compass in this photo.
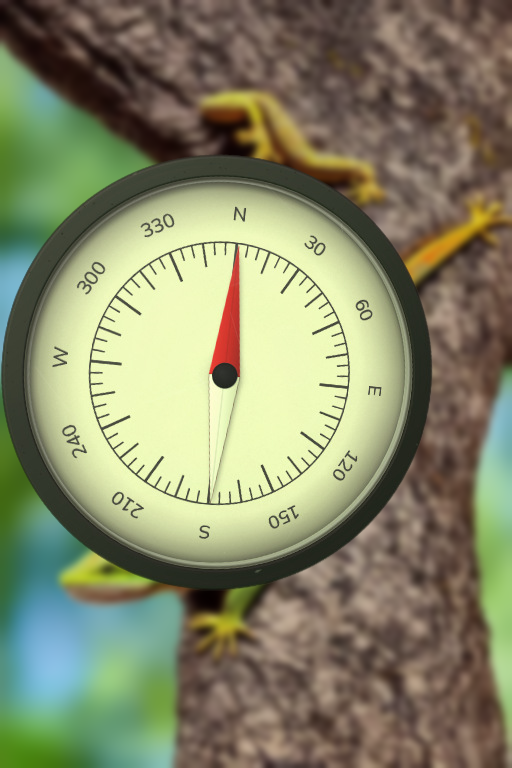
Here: 0 °
